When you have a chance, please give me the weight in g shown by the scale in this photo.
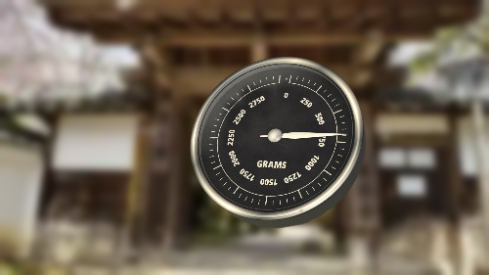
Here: 700 g
